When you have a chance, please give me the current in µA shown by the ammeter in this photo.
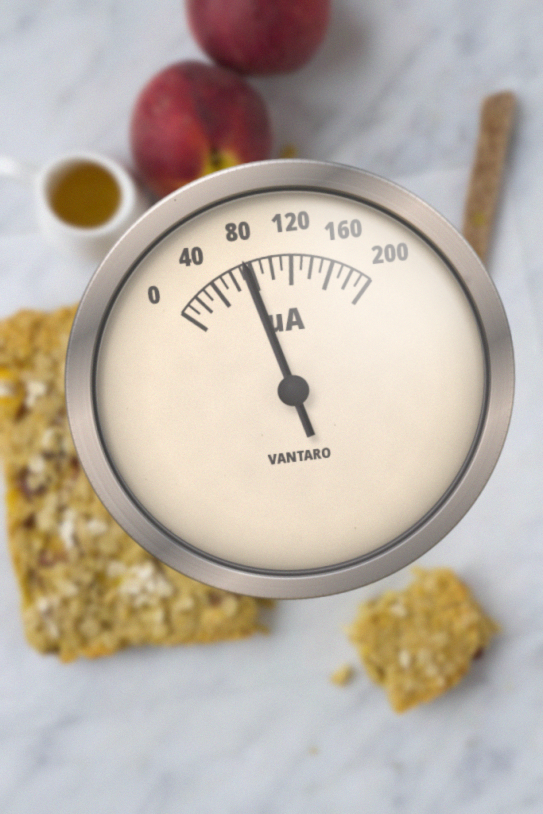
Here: 75 µA
